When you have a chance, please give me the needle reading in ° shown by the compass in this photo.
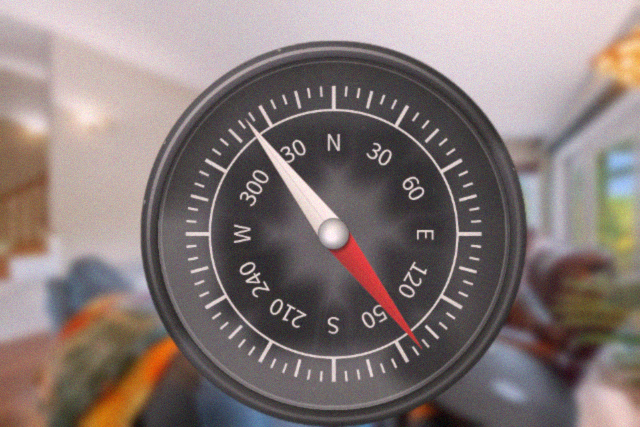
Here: 142.5 °
